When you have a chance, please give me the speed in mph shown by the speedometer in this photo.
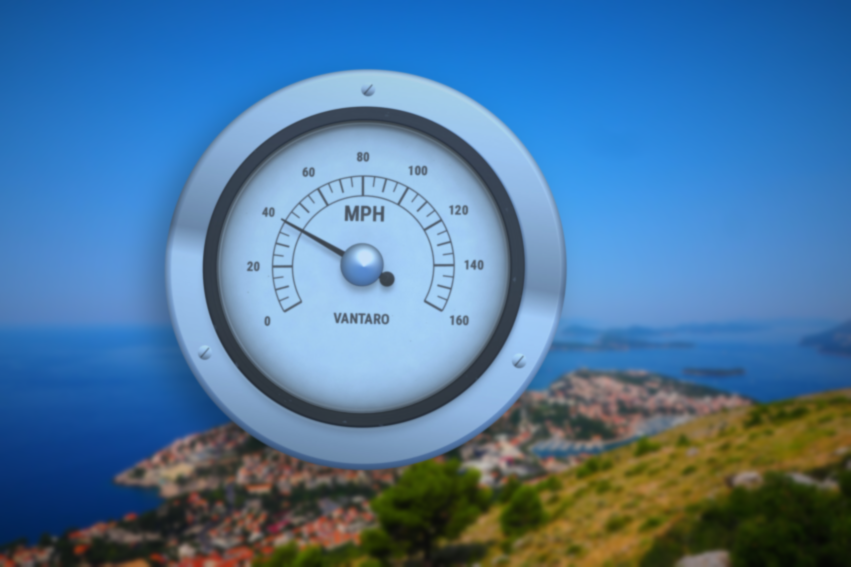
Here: 40 mph
